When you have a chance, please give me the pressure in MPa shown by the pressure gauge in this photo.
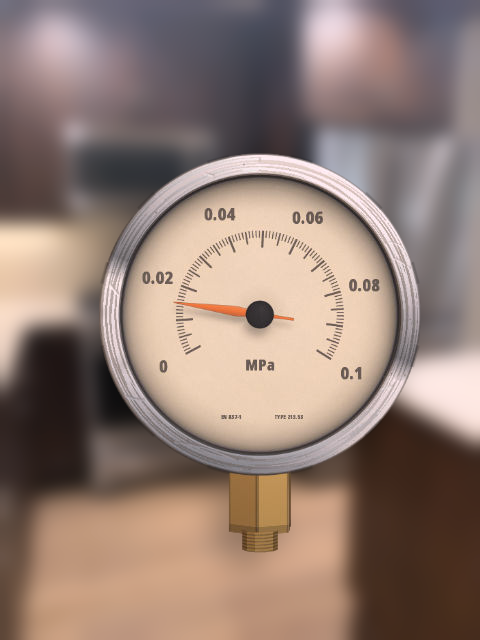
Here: 0.015 MPa
